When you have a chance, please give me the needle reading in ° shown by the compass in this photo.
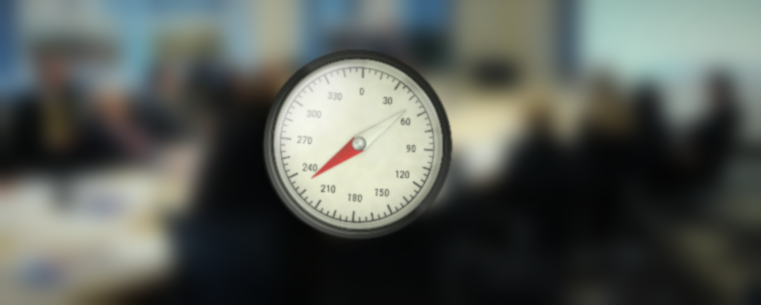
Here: 230 °
